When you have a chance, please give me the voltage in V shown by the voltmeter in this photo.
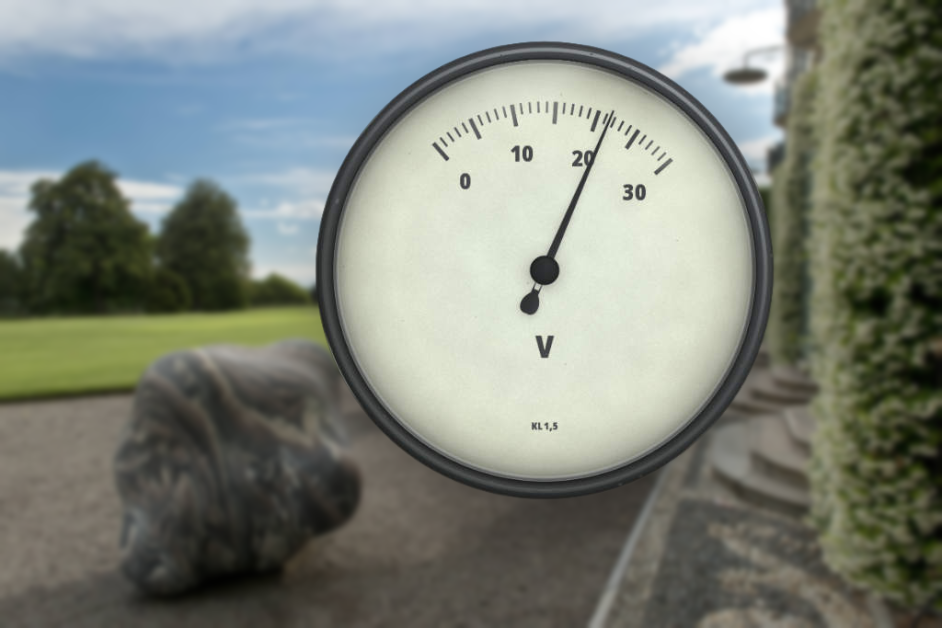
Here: 21.5 V
